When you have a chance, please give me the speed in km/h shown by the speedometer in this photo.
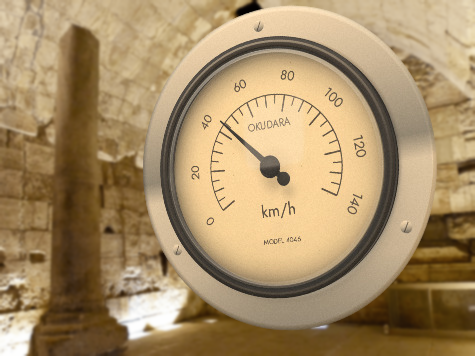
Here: 45 km/h
